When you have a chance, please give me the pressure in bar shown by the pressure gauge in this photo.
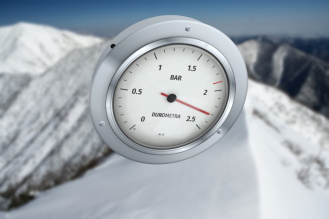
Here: 2.3 bar
